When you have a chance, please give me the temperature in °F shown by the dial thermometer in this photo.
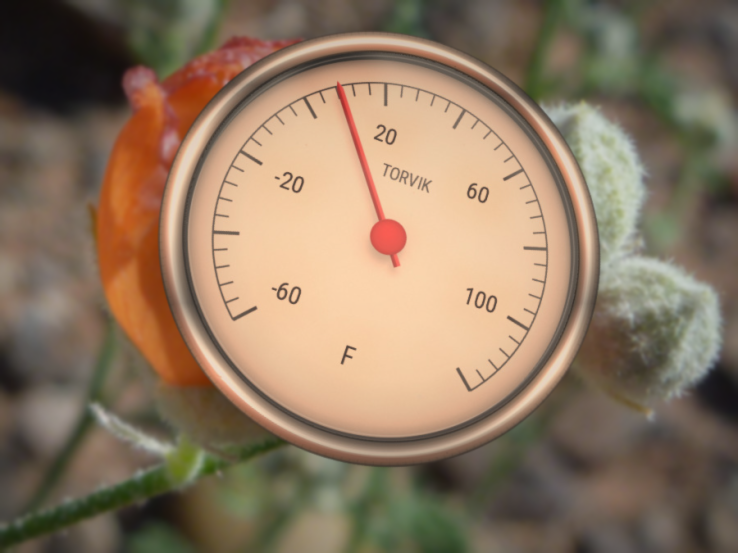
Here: 8 °F
